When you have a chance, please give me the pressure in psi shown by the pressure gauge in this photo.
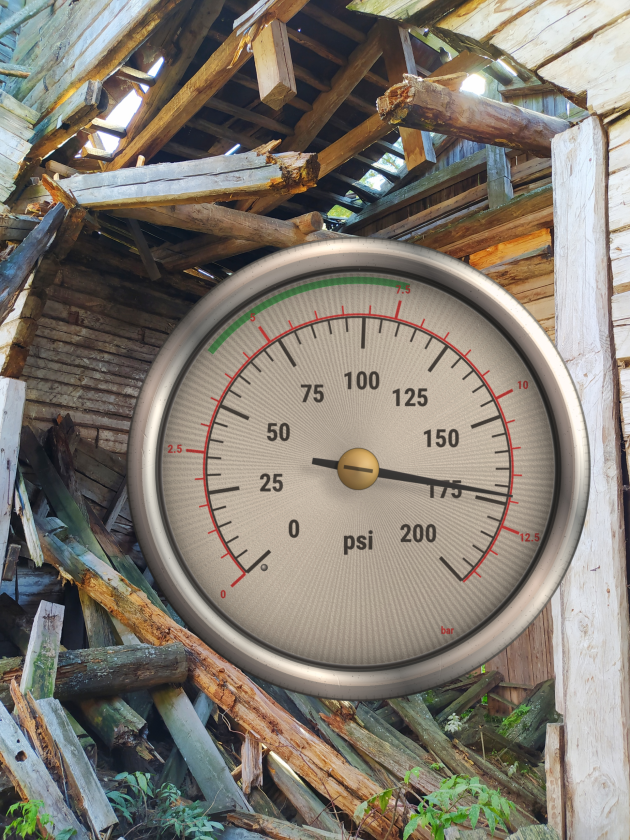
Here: 172.5 psi
